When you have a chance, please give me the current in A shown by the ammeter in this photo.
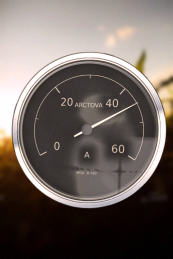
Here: 45 A
